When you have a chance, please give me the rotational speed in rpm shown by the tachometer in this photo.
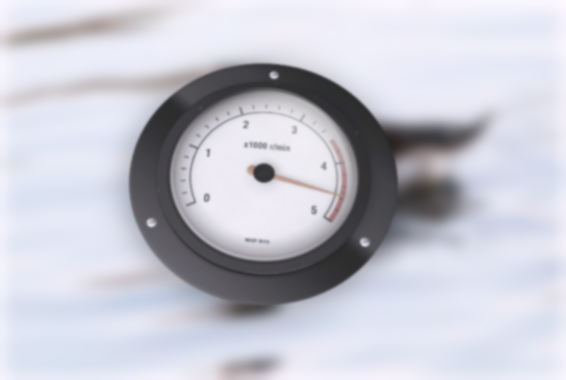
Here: 4600 rpm
